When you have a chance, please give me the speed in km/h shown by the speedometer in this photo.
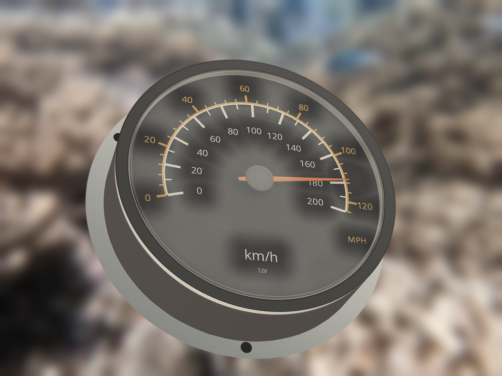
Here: 180 km/h
